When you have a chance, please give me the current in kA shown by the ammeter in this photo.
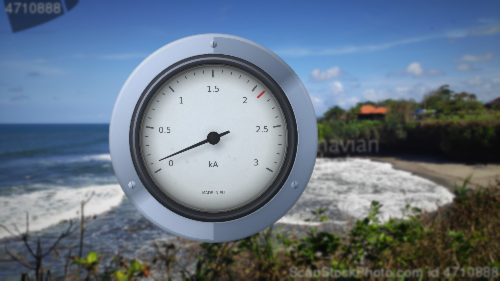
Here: 0.1 kA
